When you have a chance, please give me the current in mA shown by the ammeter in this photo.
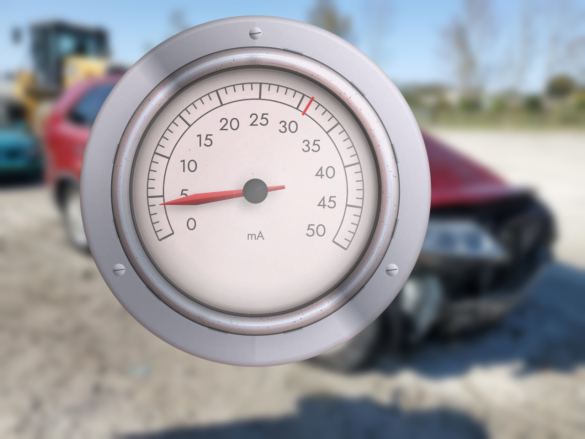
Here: 4 mA
